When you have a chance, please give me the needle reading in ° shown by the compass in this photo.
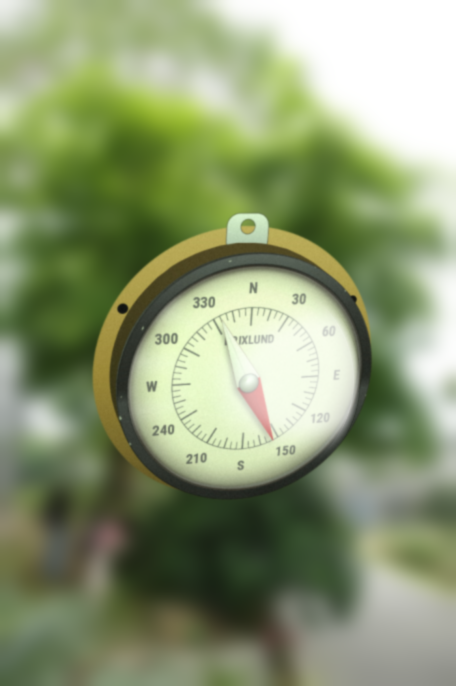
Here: 155 °
